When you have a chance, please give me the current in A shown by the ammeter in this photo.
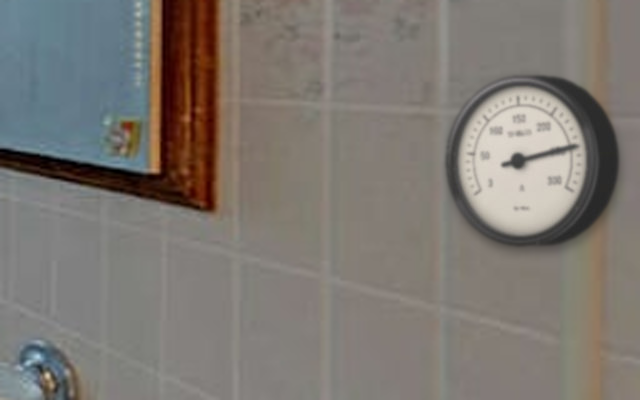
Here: 250 A
